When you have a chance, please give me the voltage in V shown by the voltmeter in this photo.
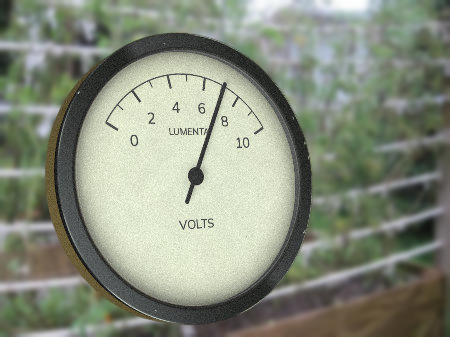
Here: 7 V
